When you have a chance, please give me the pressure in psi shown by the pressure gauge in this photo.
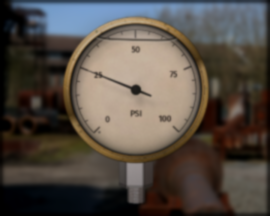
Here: 25 psi
